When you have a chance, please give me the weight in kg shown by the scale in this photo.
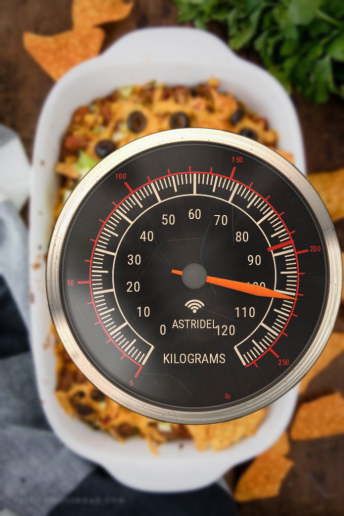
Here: 101 kg
